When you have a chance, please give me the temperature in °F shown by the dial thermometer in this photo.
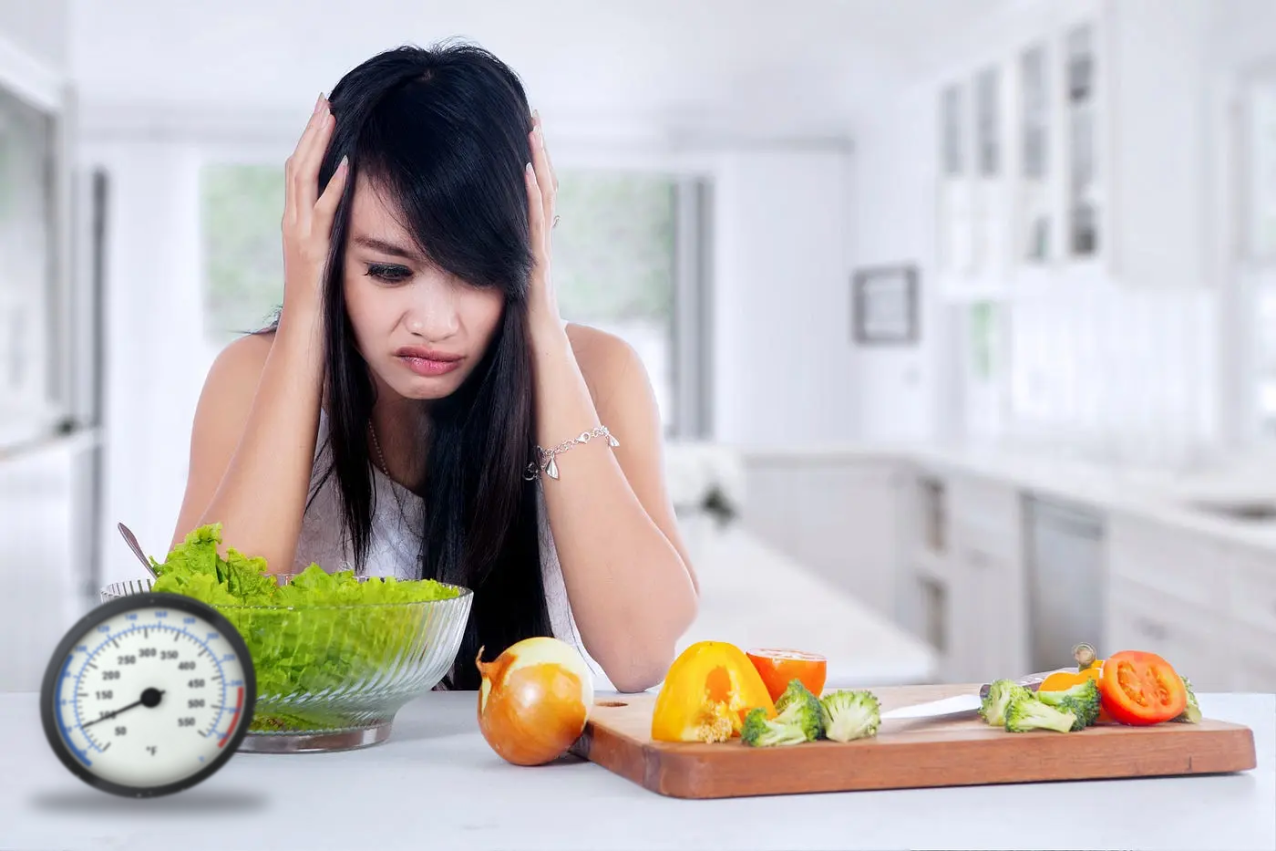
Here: 100 °F
